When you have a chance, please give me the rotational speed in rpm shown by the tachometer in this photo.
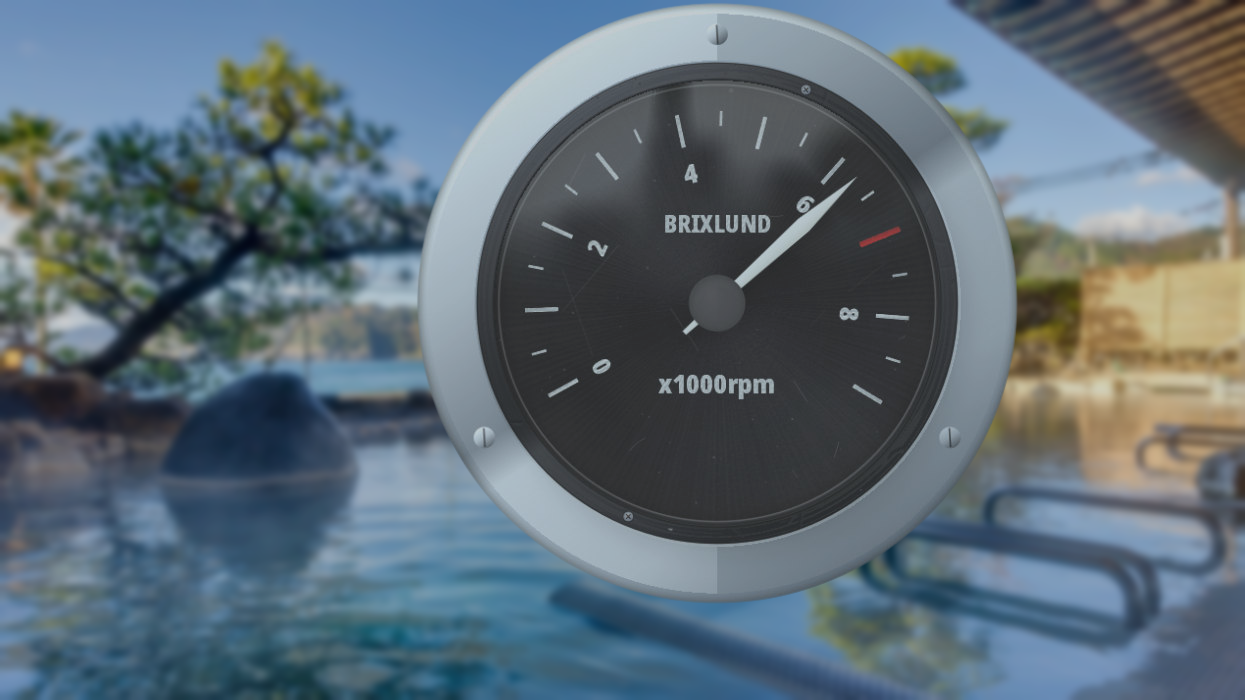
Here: 6250 rpm
